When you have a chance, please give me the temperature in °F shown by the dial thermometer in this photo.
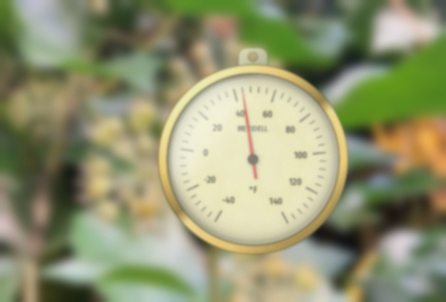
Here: 44 °F
